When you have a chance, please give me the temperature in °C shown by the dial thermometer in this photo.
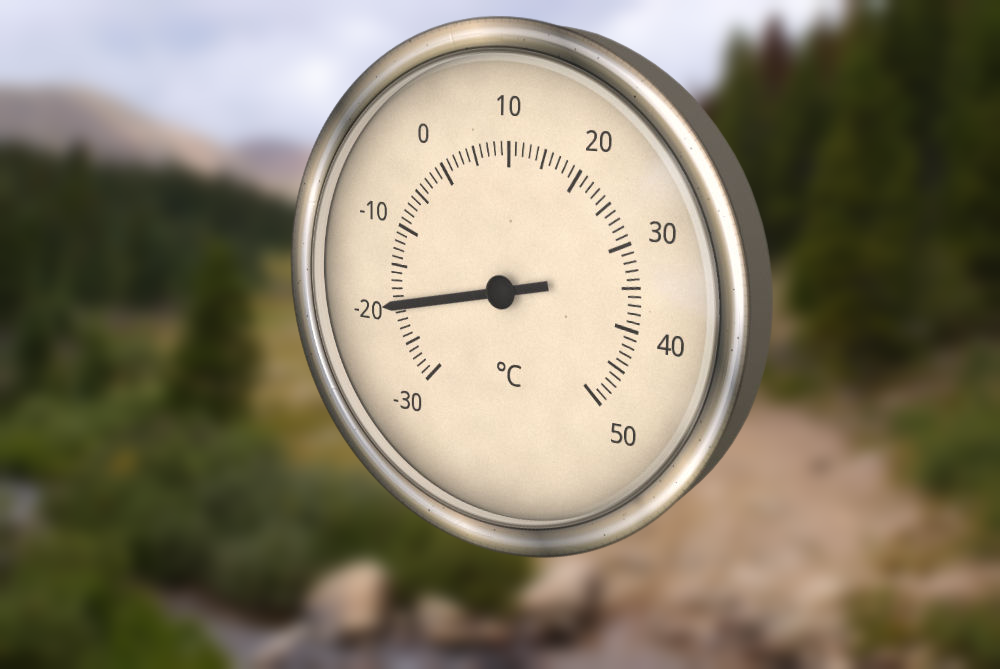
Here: -20 °C
